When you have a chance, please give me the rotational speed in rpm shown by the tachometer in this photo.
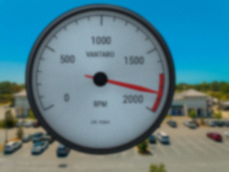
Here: 1850 rpm
